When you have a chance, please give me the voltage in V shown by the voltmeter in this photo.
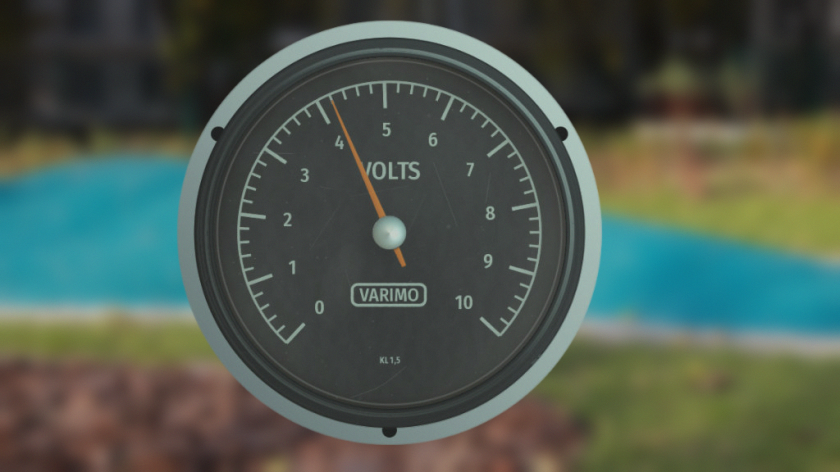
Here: 4.2 V
